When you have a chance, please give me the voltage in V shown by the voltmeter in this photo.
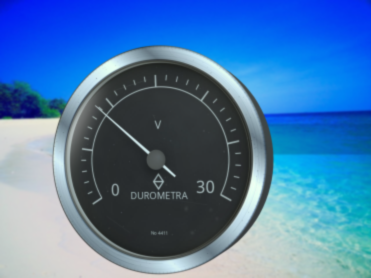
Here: 9 V
